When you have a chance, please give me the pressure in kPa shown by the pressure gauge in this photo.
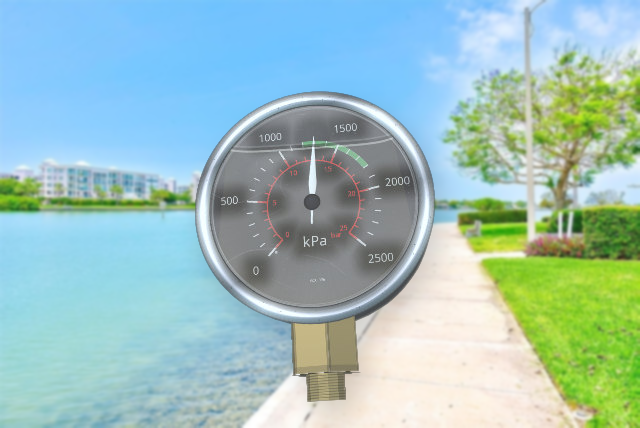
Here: 1300 kPa
